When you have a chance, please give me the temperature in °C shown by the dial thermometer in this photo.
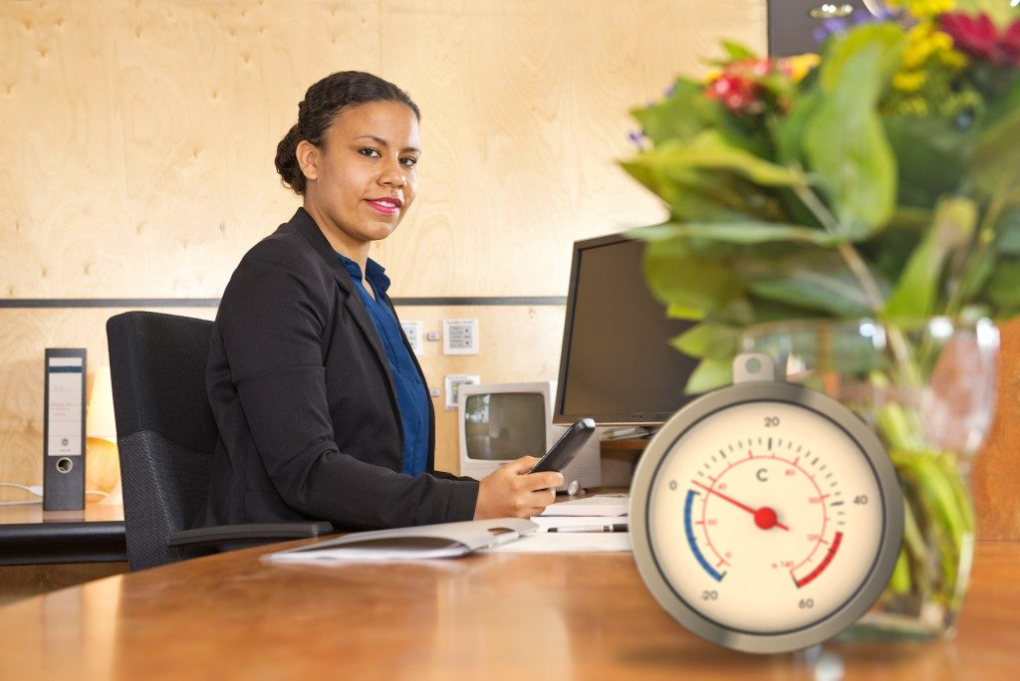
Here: 2 °C
